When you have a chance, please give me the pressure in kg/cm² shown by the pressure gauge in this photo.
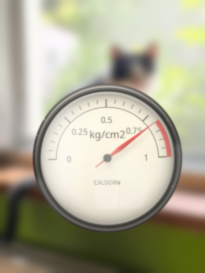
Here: 0.8 kg/cm²
